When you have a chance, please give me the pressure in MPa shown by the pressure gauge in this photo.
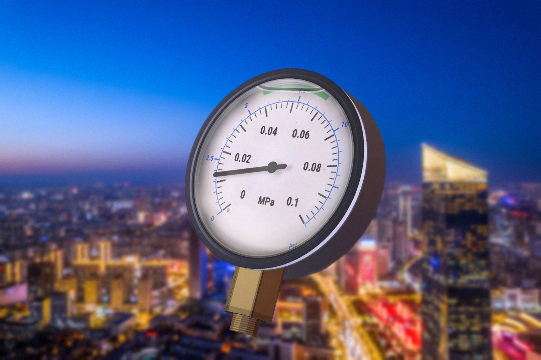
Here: 0.012 MPa
